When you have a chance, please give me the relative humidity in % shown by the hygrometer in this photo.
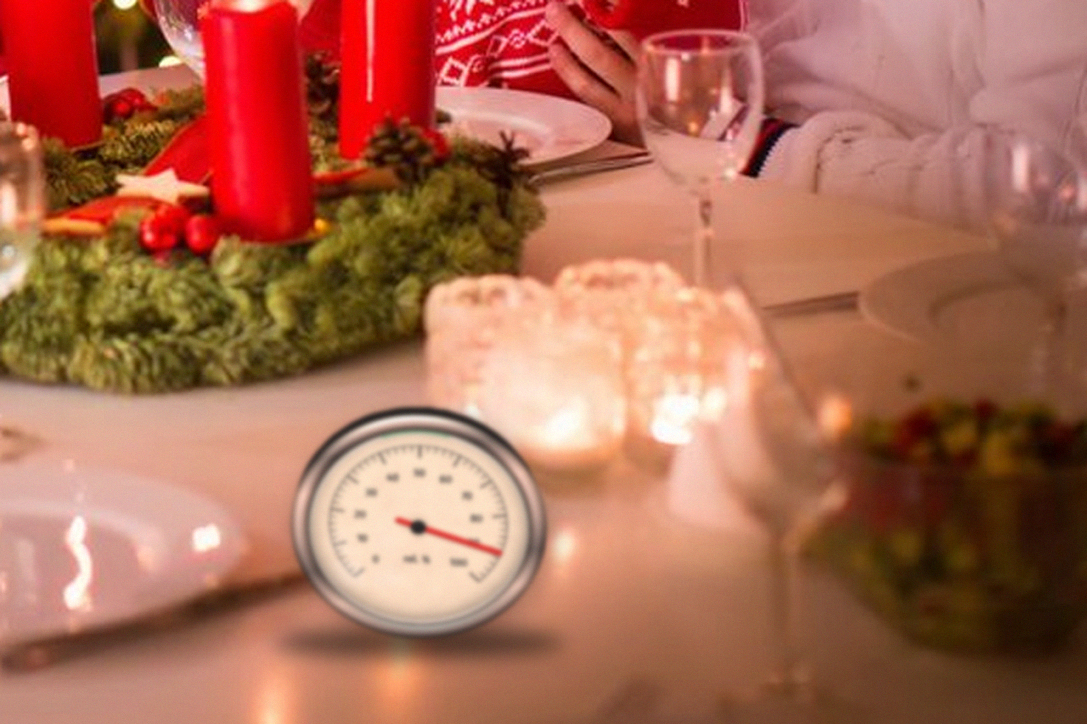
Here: 90 %
